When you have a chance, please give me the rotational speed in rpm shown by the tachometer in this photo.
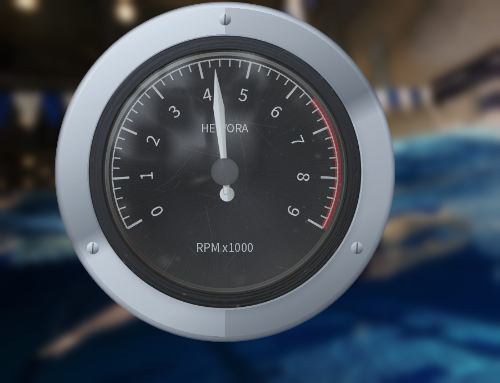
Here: 4300 rpm
